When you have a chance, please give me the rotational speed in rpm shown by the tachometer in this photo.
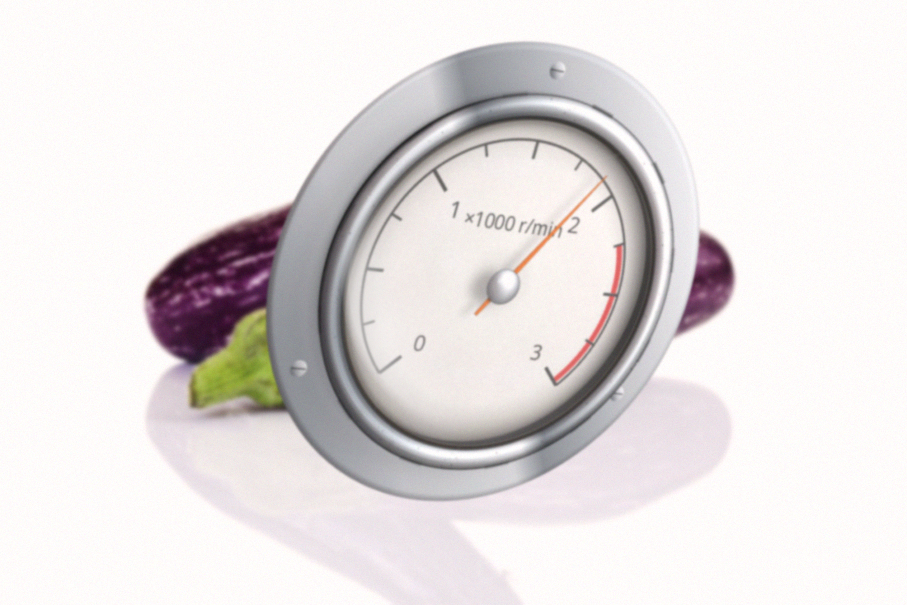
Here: 1875 rpm
